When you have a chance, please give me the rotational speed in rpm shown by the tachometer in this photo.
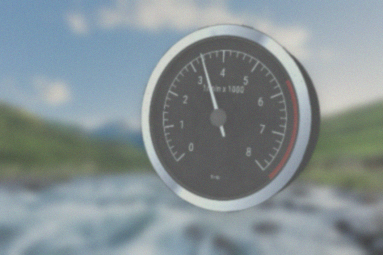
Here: 3400 rpm
